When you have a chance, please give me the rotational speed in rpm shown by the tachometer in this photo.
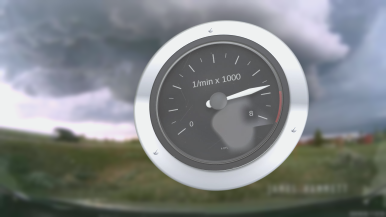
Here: 6750 rpm
